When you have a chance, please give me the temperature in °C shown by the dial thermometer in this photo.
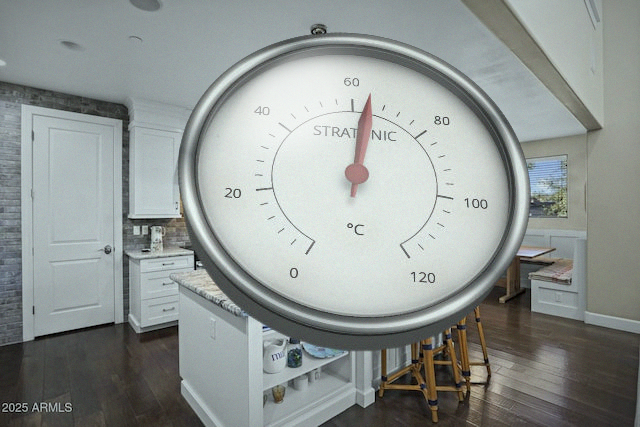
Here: 64 °C
